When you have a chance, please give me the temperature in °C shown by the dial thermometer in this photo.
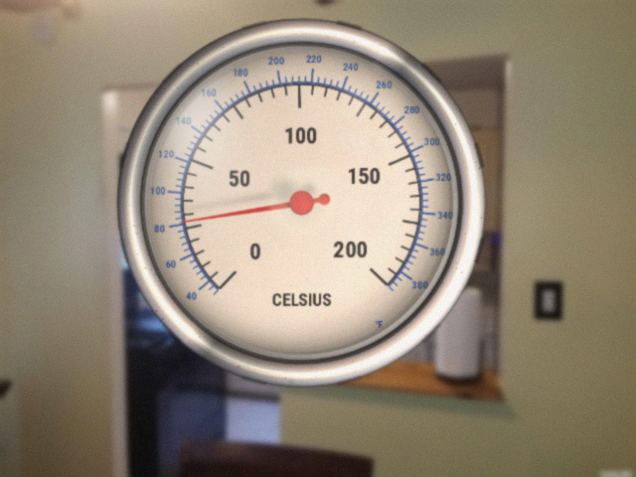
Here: 27.5 °C
